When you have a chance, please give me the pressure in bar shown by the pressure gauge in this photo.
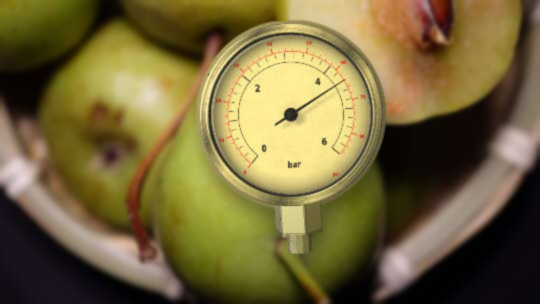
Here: 4.4 bar
